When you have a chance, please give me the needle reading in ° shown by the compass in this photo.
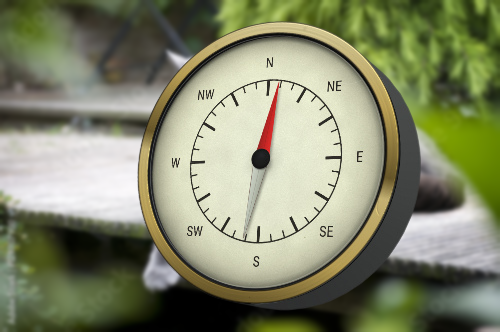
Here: 10 °
